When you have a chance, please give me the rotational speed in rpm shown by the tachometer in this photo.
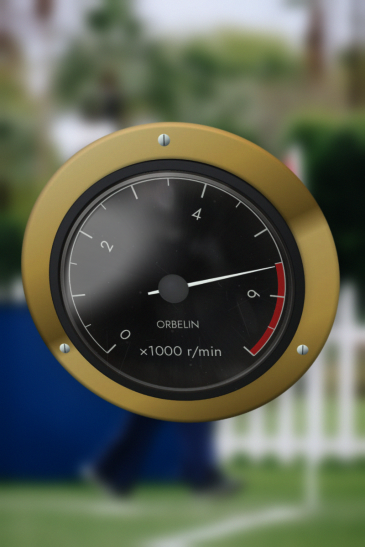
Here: 5500 rpm
